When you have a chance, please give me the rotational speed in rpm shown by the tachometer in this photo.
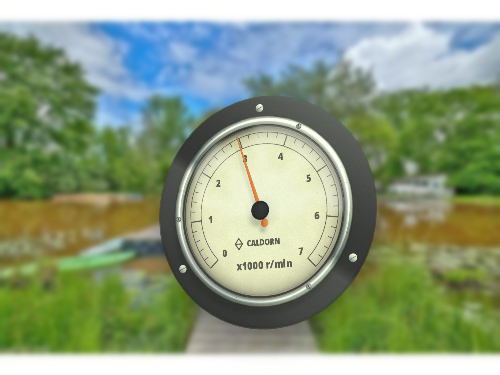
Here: 3000 rpm
